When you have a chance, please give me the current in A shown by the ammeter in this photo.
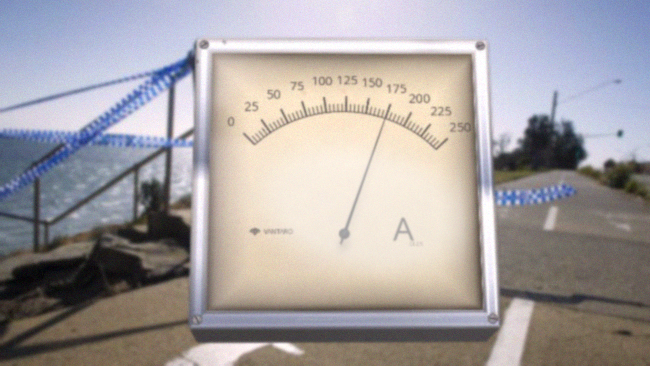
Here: 175 A
